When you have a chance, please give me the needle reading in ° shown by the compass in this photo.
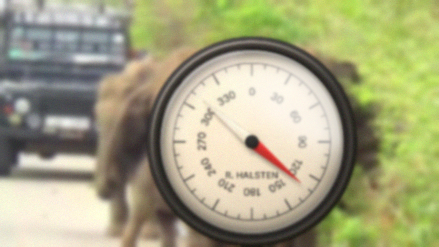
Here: 130 °
